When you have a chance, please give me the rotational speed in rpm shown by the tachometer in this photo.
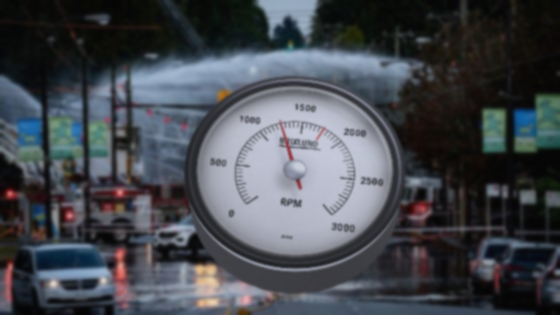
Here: 1250 rpm
